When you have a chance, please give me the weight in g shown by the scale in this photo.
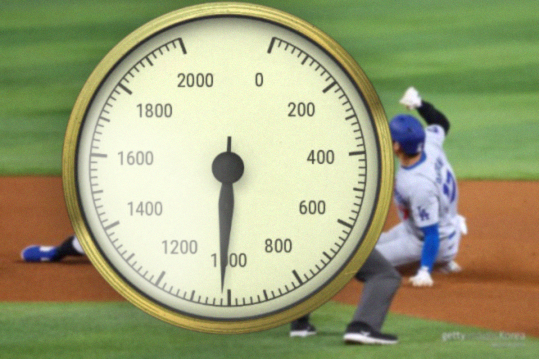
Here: 1020 g
